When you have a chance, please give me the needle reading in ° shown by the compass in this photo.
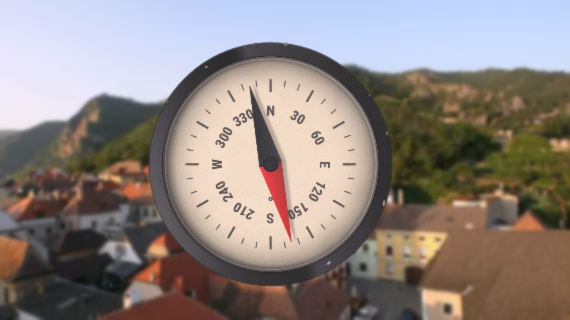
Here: 165 °
